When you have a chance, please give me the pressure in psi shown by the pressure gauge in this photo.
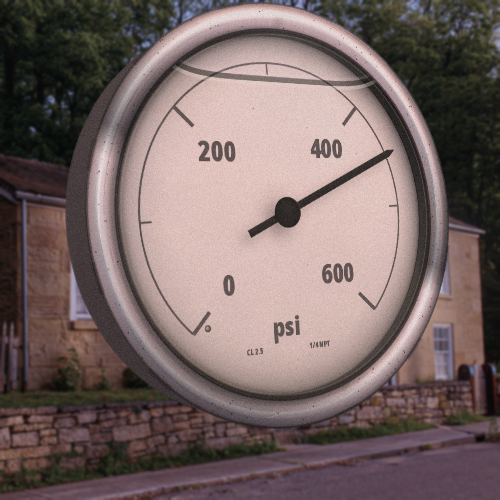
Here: 450 psi
